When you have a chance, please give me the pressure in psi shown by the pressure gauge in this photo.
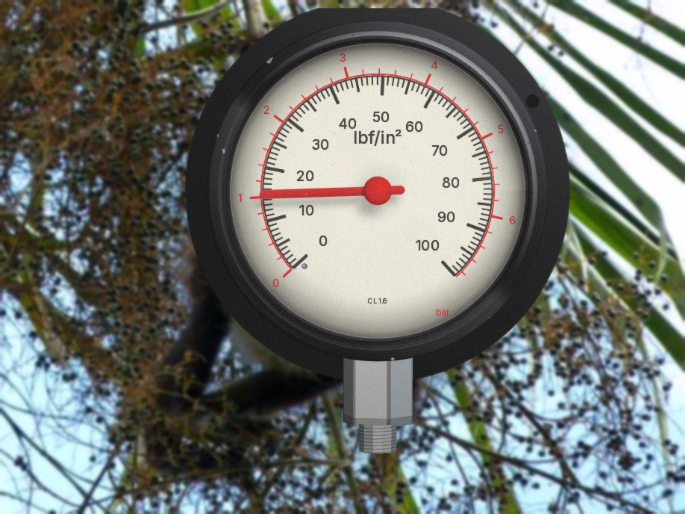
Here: 15 psi
